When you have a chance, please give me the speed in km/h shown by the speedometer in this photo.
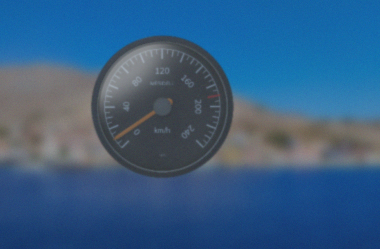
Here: 10 km/h
